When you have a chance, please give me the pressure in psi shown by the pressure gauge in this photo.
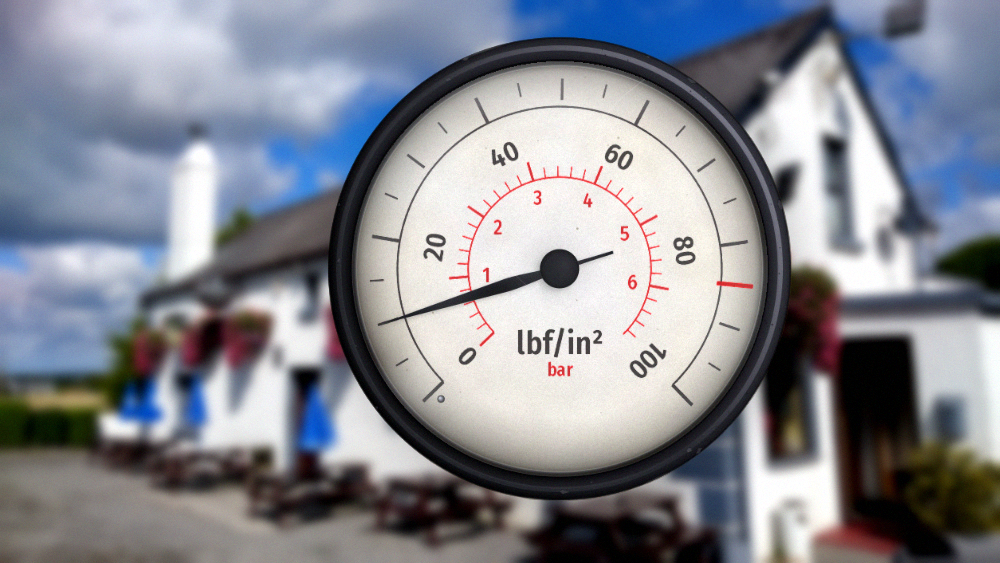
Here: 10 psi
